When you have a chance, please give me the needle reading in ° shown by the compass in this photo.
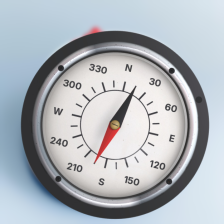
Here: 195 °
